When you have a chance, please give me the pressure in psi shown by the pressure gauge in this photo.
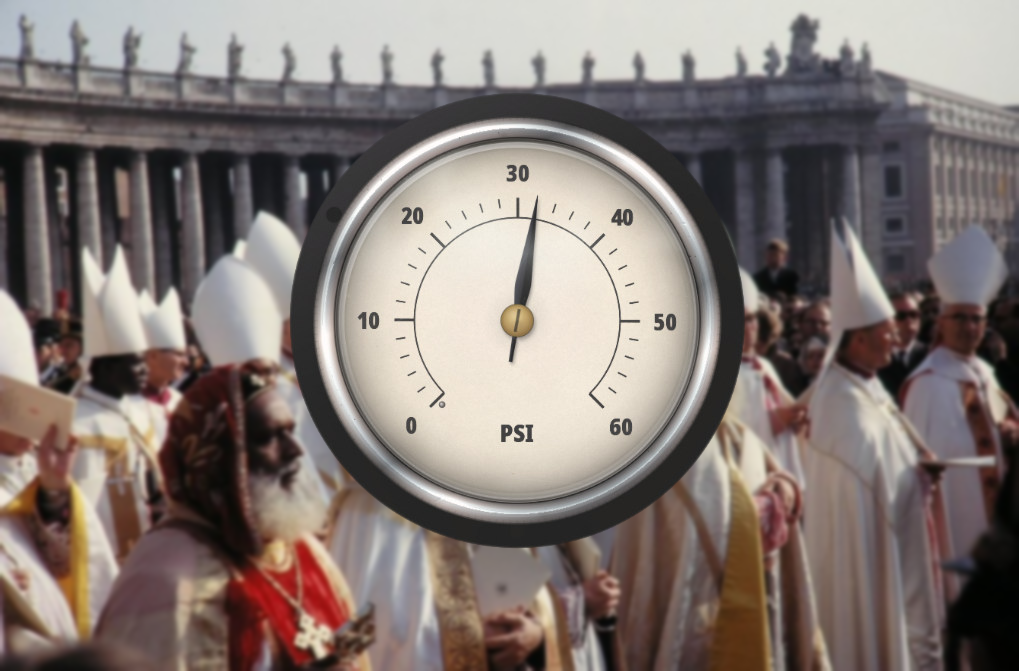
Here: 32 psi
